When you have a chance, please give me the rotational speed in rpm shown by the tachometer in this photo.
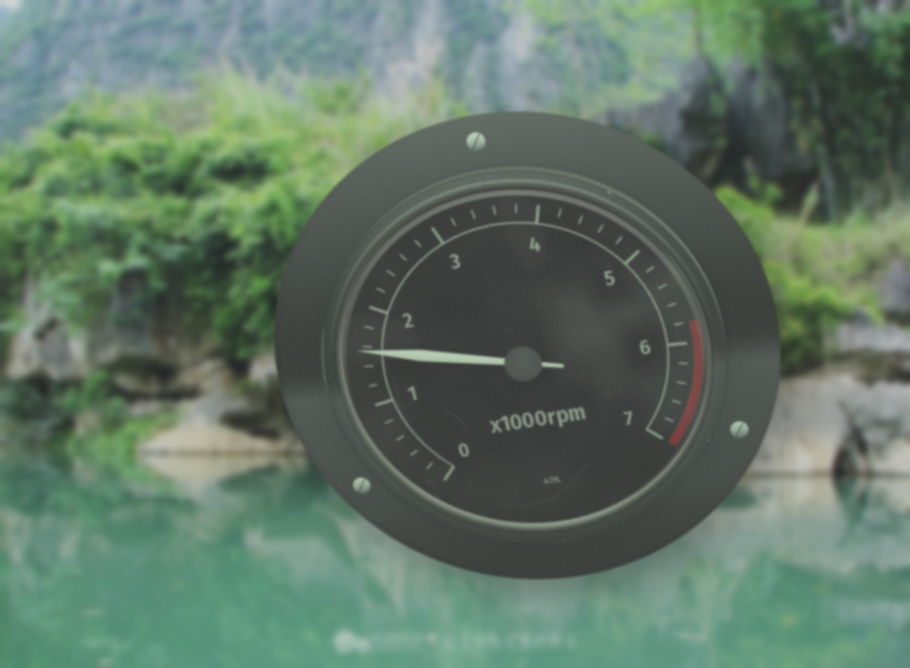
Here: 1600 rpm
